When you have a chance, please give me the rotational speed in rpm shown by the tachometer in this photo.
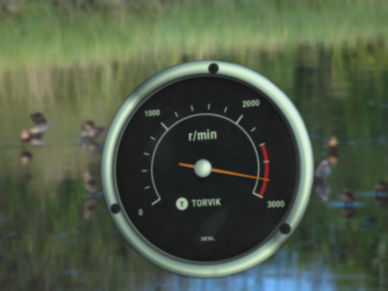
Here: 2800 rpm
